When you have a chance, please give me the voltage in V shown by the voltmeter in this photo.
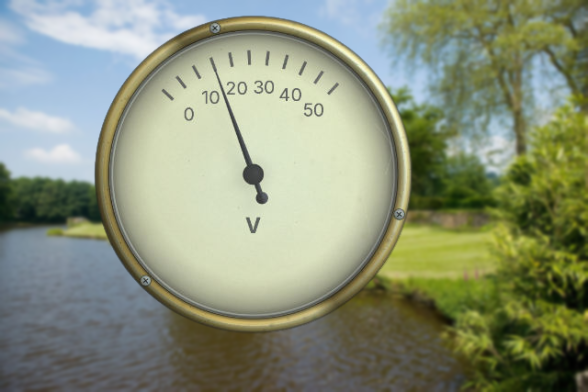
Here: 15 V
